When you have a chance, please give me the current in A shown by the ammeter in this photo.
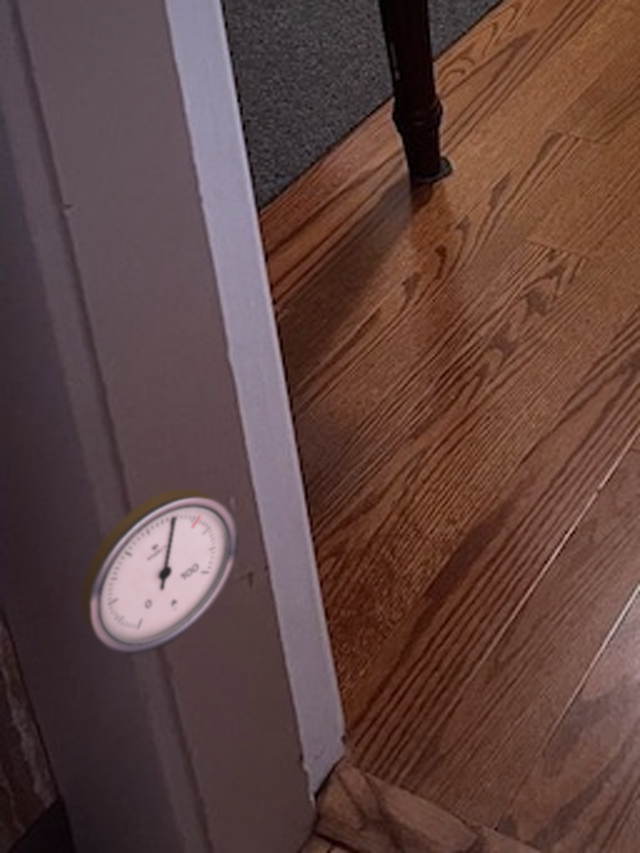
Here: 60 A
